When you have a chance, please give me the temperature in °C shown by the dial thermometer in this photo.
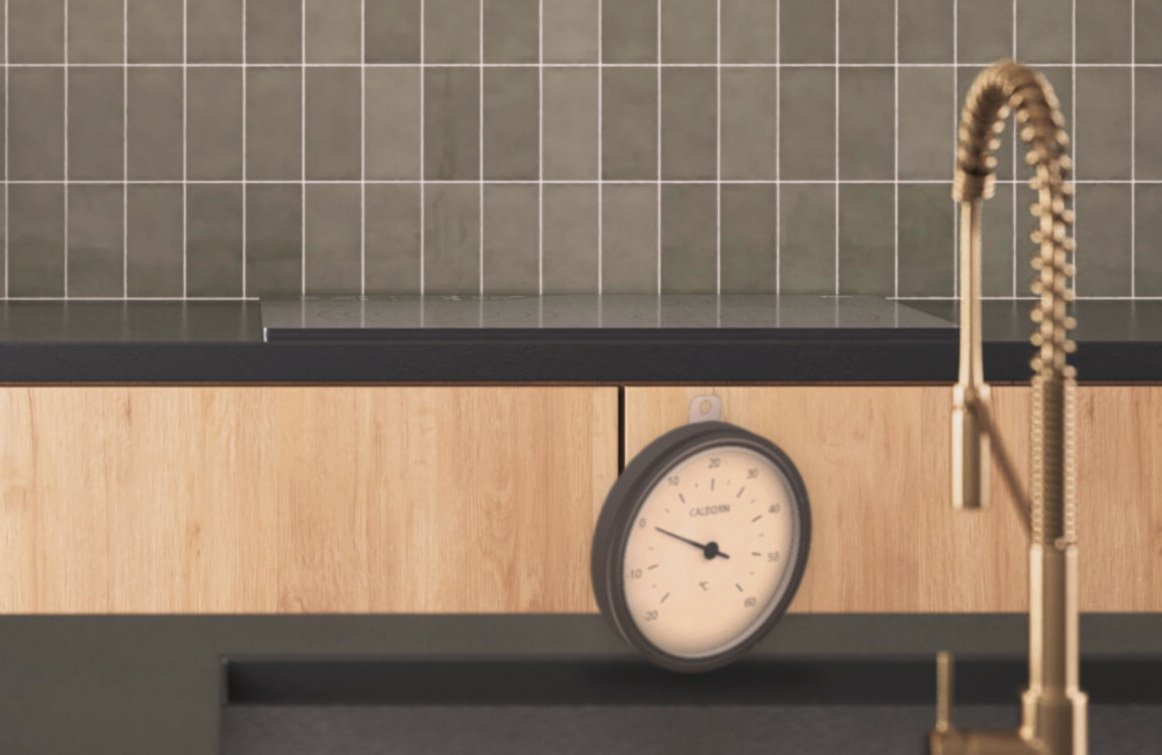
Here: 0 °C
